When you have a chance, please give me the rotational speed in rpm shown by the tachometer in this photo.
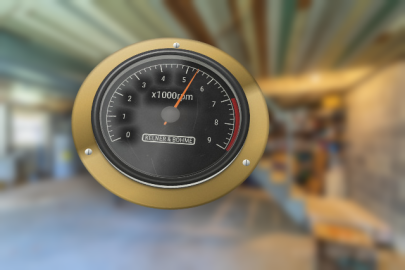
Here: 5400 rpm
